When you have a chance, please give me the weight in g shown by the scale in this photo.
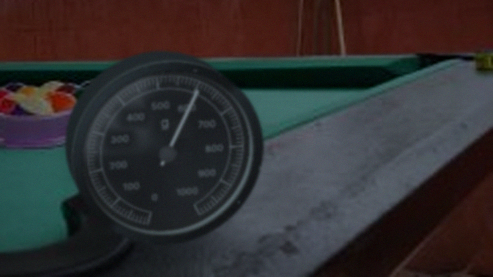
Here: 600 g
